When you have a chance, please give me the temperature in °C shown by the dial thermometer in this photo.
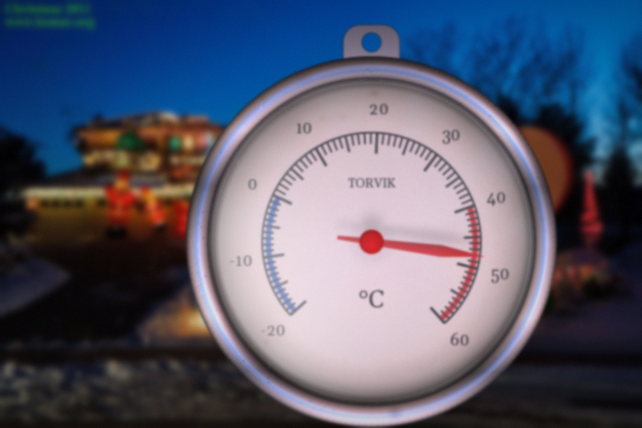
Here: 48 °C
